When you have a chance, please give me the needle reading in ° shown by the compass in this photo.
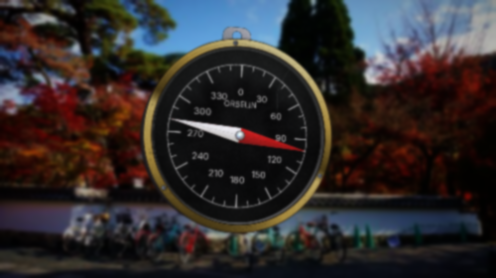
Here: 100 °
